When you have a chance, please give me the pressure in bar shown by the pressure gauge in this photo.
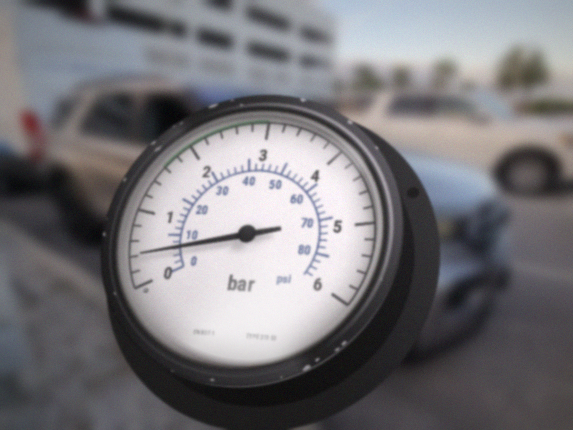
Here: 0.4 bar
